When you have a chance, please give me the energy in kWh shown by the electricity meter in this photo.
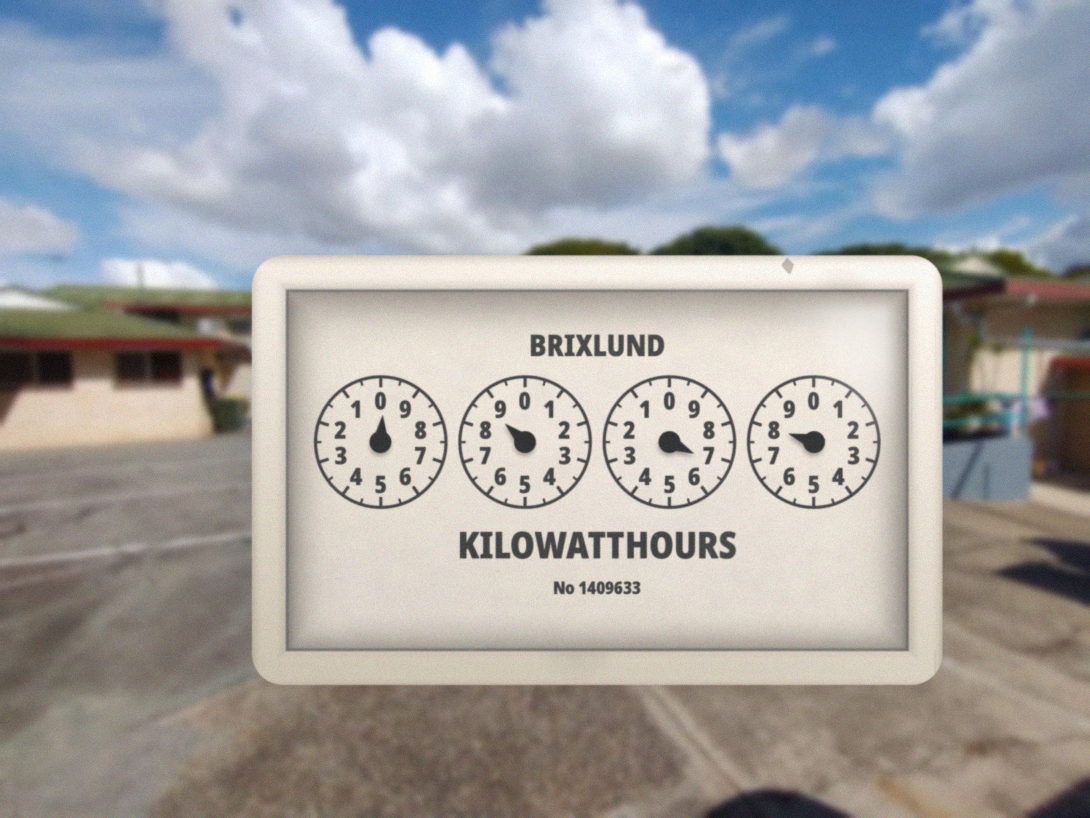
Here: 9868 kWh
